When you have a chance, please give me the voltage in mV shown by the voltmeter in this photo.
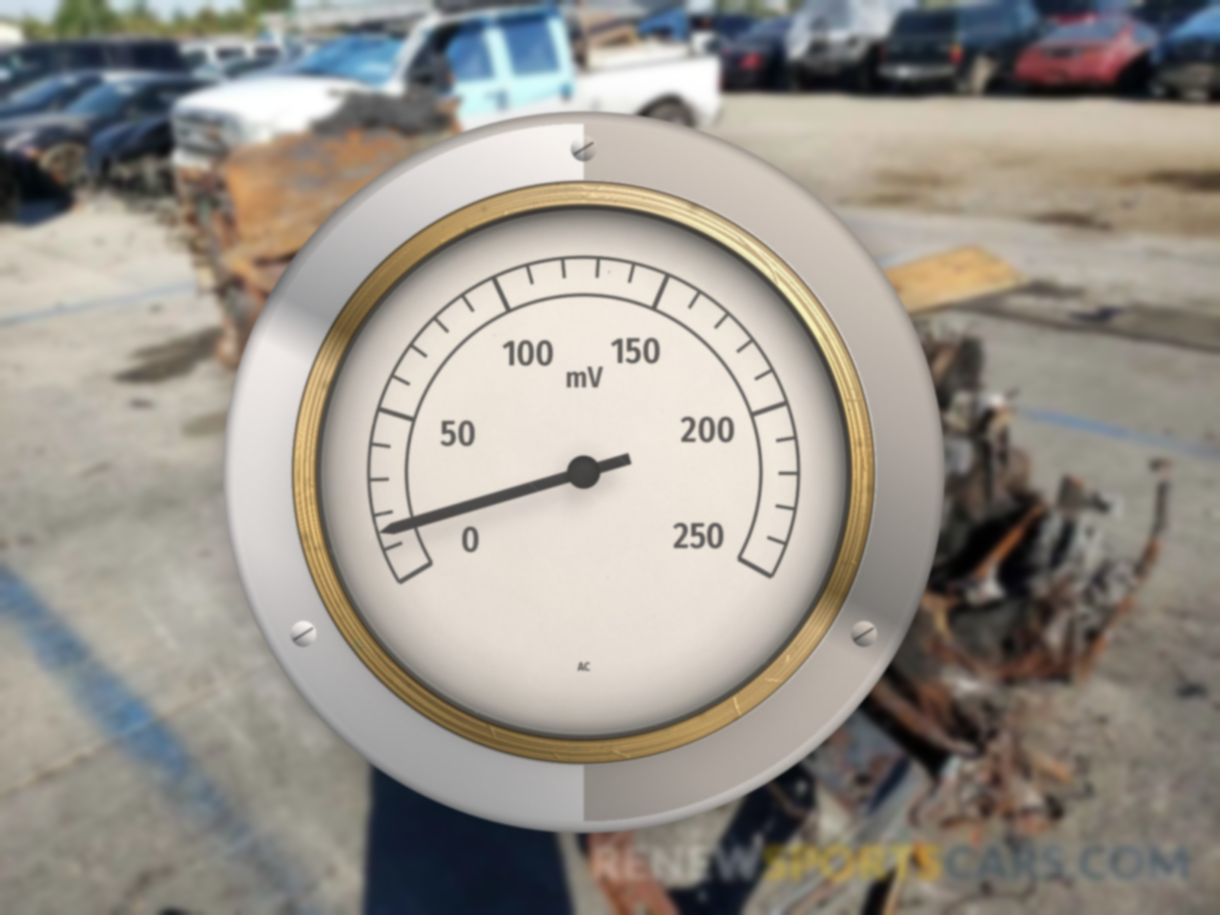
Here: 15 mV
